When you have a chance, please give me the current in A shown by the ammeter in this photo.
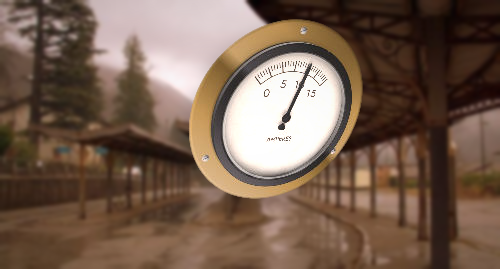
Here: 10 A
